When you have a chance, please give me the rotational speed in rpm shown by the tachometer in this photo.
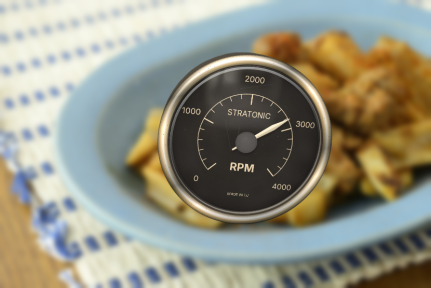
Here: 2800 rpm
